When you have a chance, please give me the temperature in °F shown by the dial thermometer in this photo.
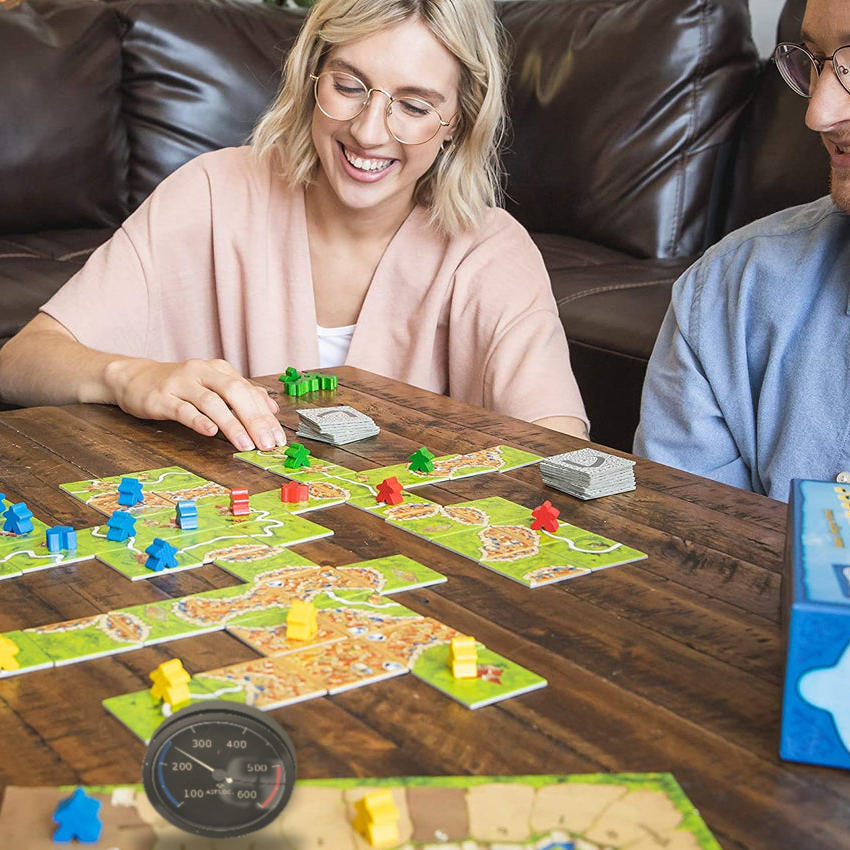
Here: 250 °F
